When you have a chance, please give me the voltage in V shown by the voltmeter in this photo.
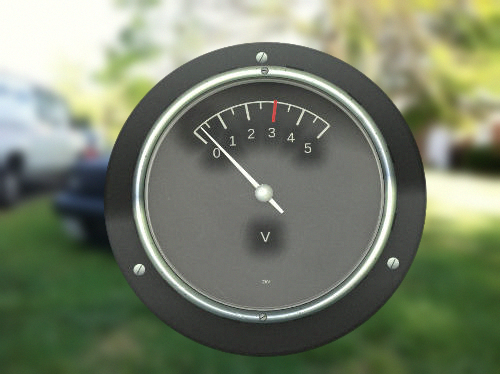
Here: 0.25 V
